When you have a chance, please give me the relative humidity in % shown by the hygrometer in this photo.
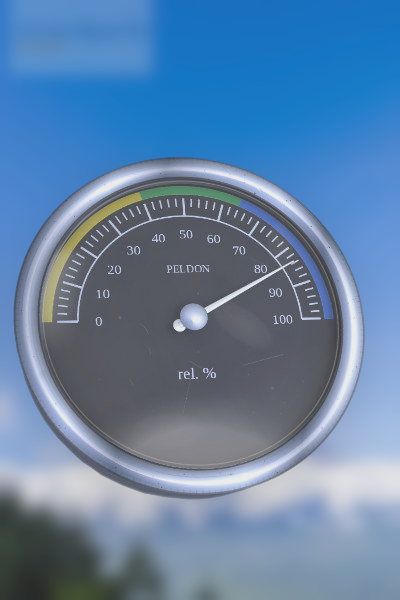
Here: 84 %
